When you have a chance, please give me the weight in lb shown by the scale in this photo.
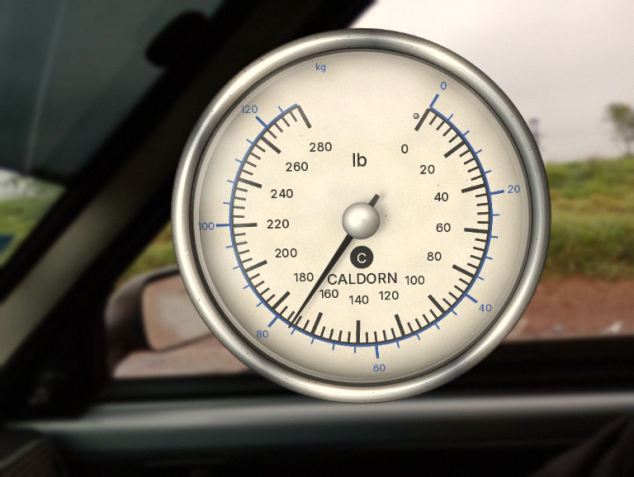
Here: 170 lb
